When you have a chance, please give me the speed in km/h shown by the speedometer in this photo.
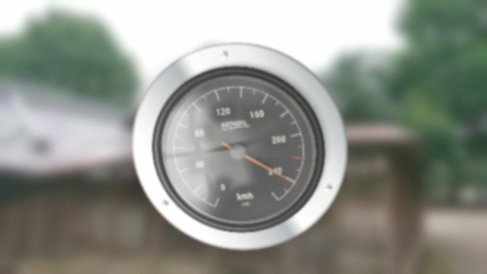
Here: 240 km/h
